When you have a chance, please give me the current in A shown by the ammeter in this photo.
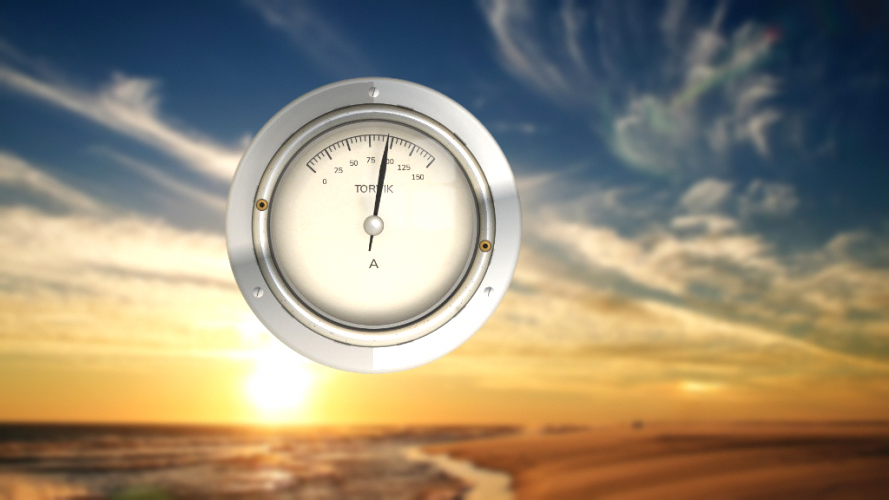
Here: 95 A
